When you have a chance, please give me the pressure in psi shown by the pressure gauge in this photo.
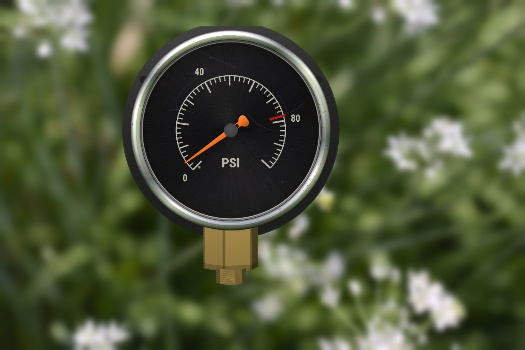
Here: 4 psi
